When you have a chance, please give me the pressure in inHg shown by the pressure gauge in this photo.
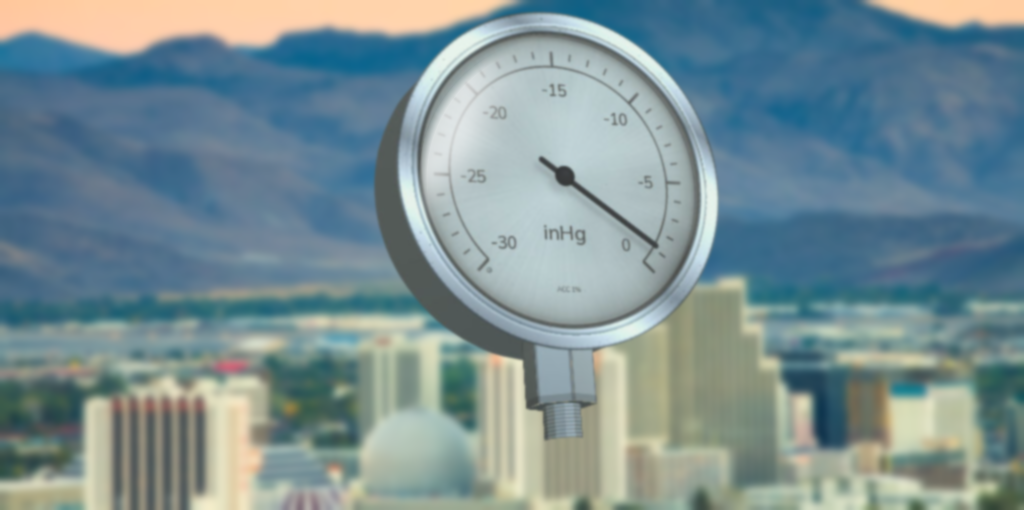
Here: -1 inHg
